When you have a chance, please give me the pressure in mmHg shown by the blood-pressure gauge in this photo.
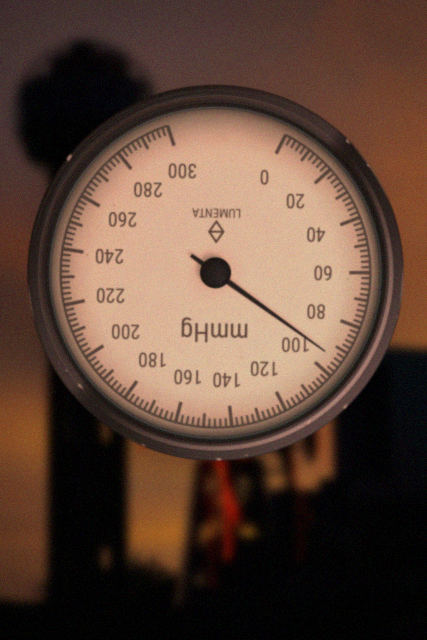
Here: 94 mmHg
